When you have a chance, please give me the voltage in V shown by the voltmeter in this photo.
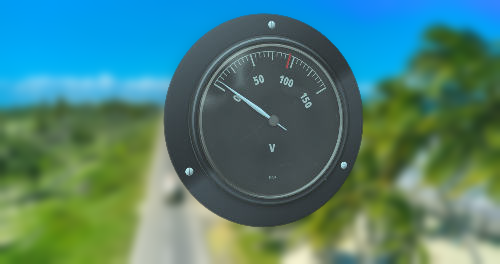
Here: 5 V
